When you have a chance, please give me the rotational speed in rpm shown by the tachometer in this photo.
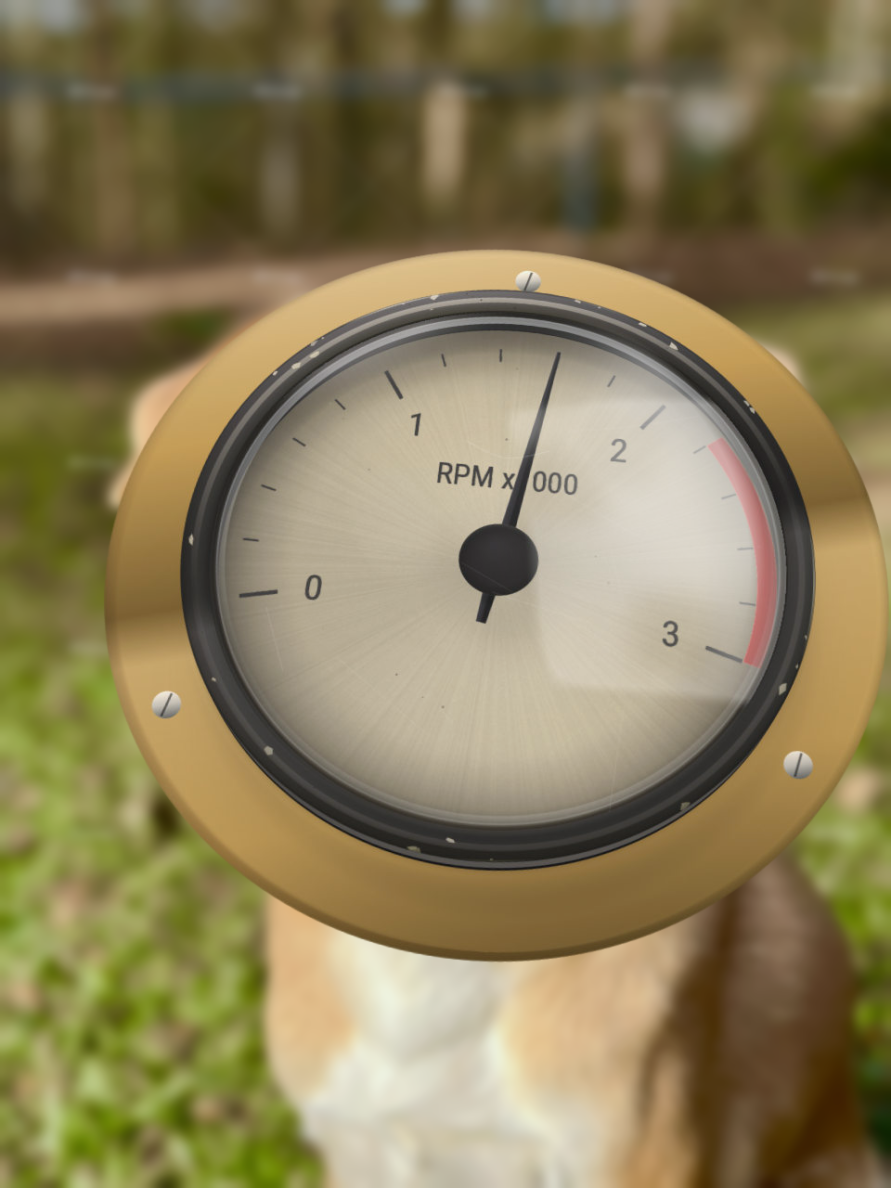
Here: 1600 rpm
